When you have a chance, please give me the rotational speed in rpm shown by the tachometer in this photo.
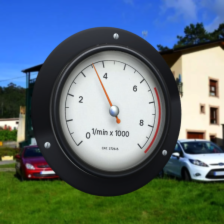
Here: 3500 rpm
